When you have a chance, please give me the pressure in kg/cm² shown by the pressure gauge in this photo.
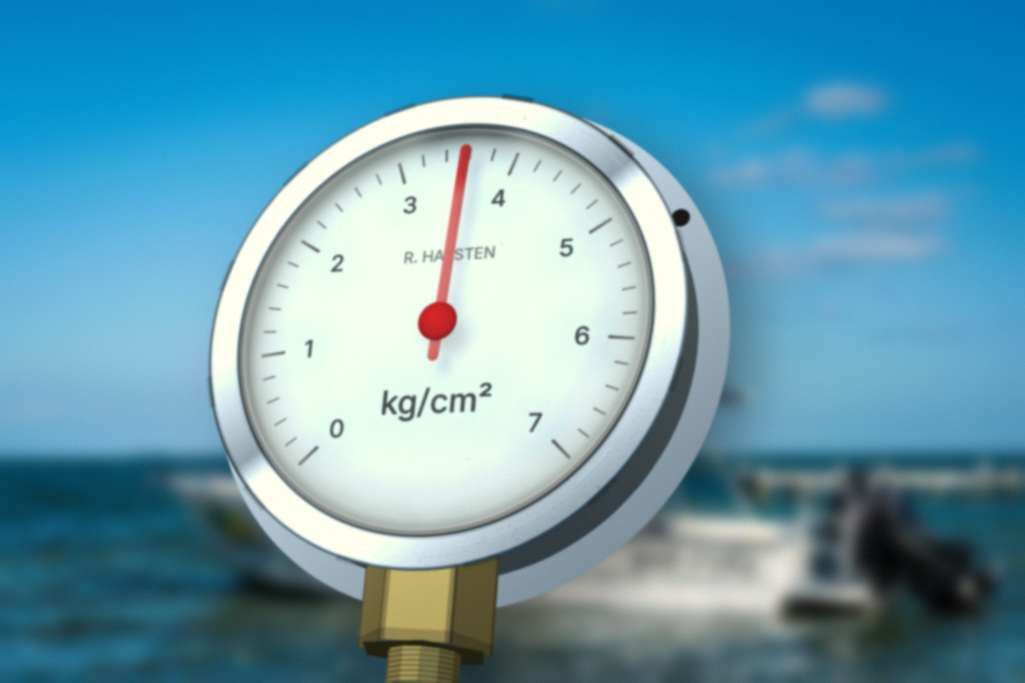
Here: 3.6 kg/cm²
